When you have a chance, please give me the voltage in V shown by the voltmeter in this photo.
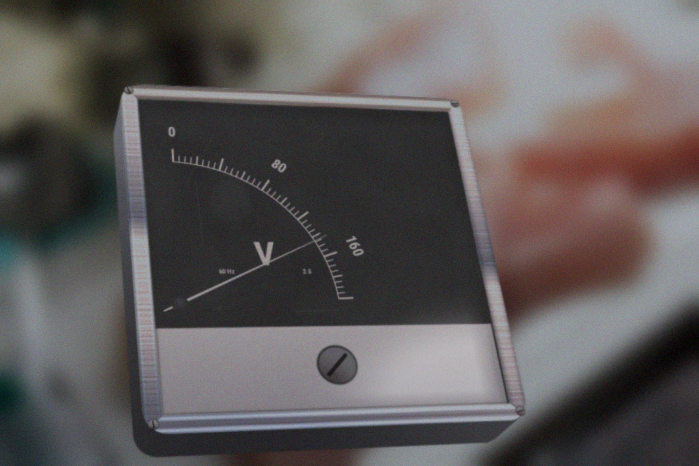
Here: 145 V
